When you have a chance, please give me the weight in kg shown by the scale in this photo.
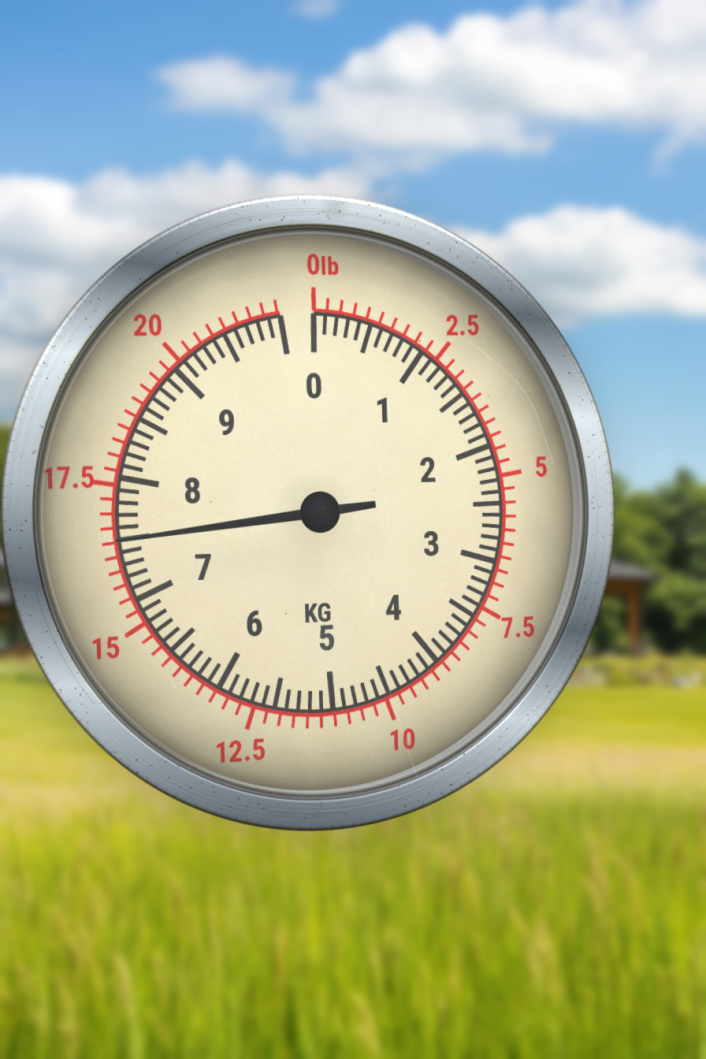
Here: 7.5 kg
